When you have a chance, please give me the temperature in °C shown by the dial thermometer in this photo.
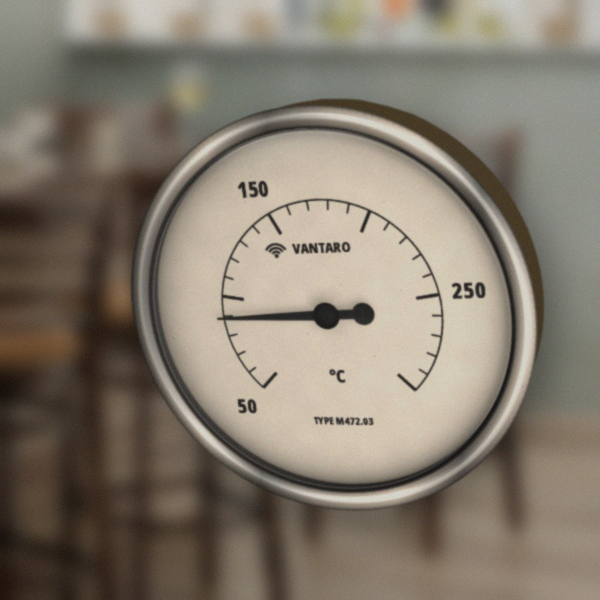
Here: 90 °C
